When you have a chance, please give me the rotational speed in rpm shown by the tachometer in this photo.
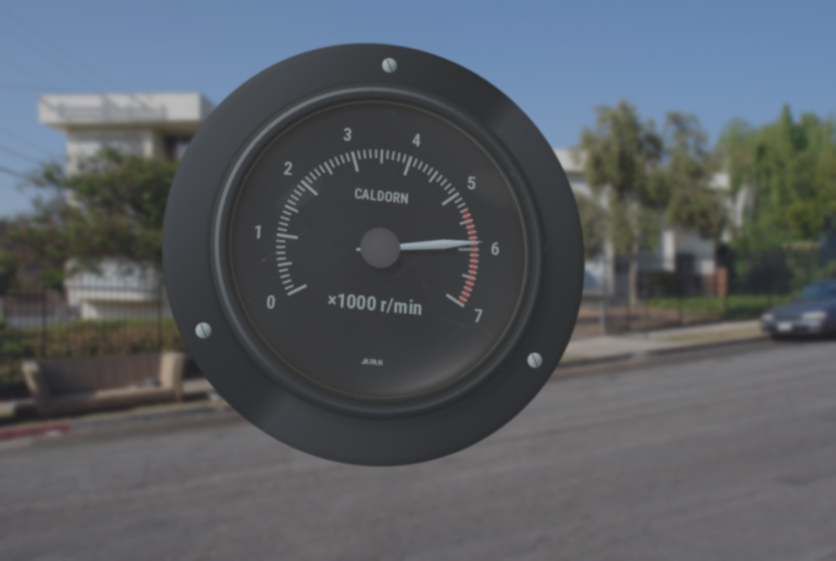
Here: 5900 rpm
